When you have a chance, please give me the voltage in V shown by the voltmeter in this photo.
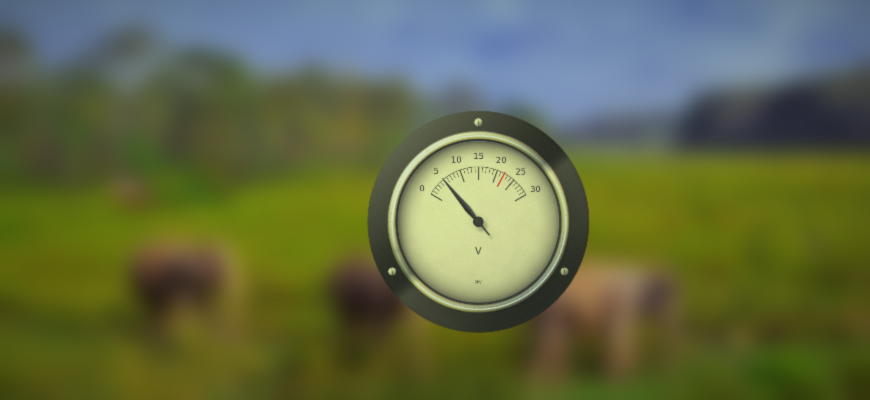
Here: 5 V
